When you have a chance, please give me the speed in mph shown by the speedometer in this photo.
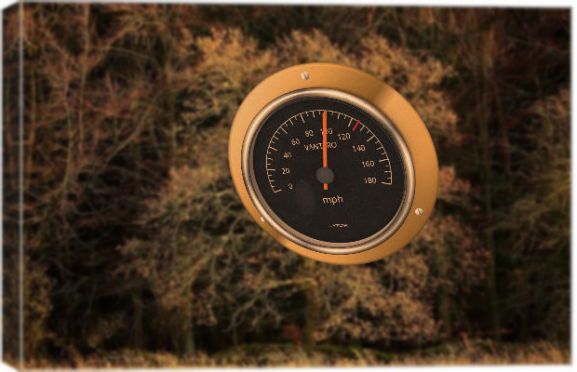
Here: 100 mph
